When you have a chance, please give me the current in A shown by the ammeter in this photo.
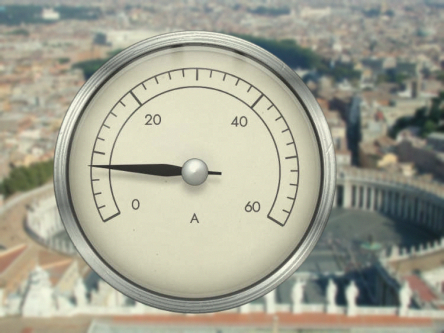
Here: 8 A
